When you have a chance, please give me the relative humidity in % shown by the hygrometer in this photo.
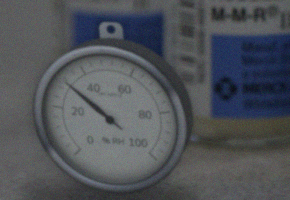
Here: 32 %
